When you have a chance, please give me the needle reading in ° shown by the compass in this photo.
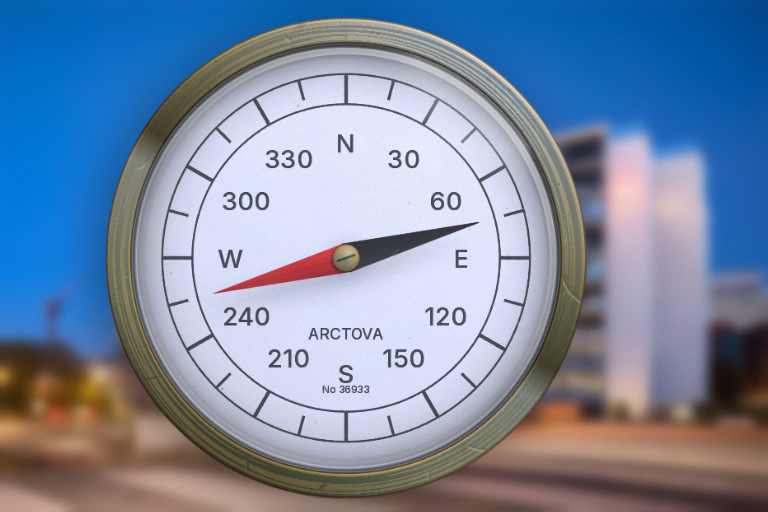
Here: 255 °
